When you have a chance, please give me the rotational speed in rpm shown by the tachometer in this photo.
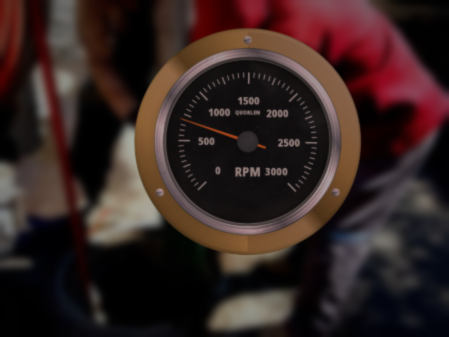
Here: 700 rpm
